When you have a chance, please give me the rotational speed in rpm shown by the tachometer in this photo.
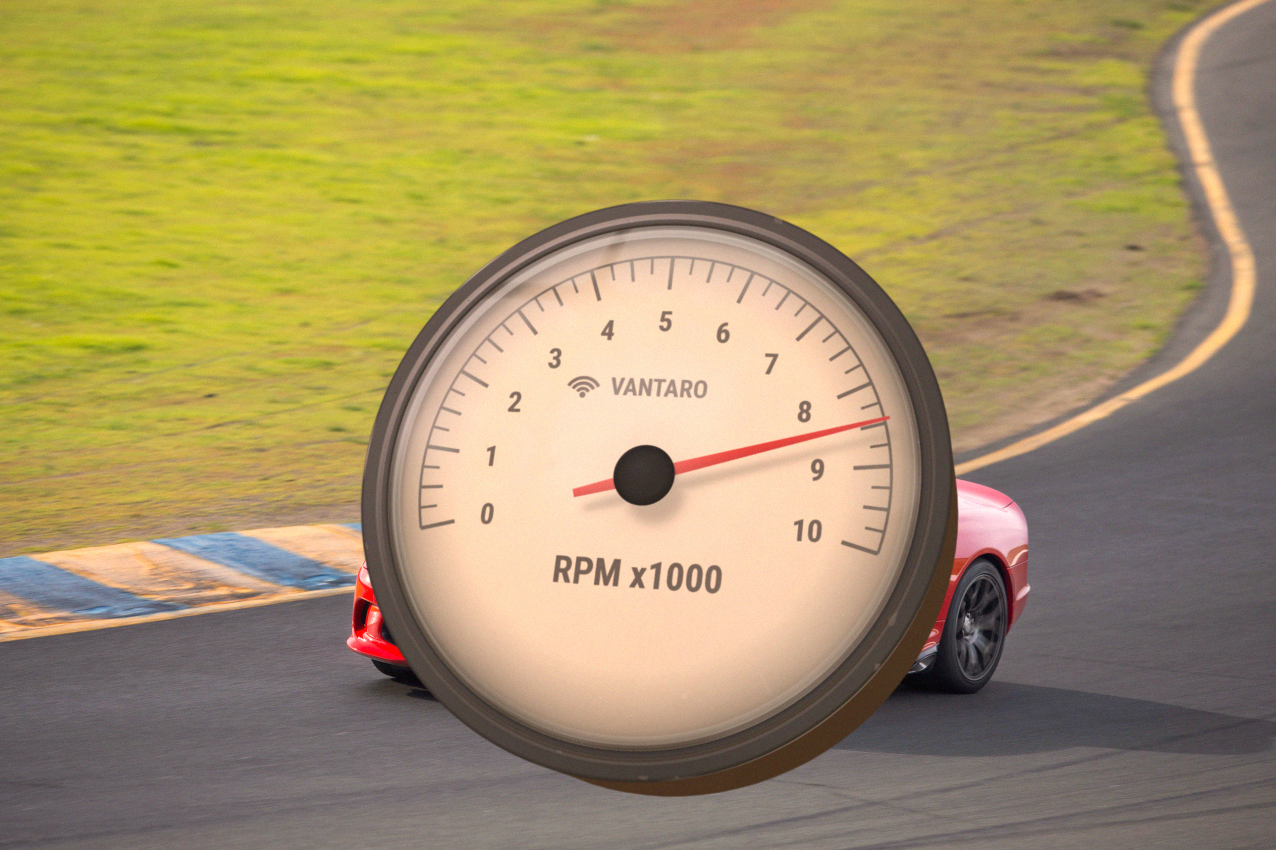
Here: 8500 rpm
